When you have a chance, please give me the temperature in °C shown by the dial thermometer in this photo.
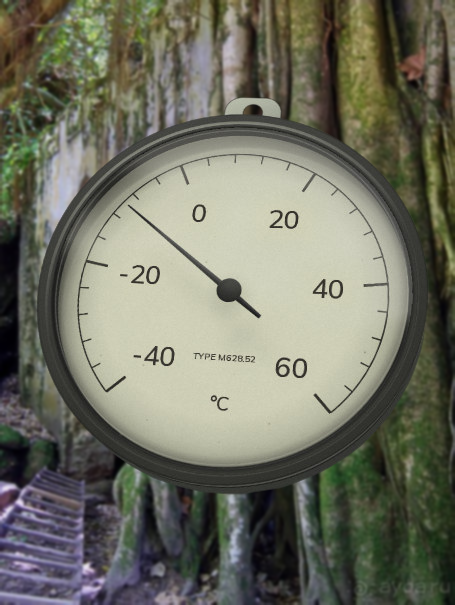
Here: -10 °C
